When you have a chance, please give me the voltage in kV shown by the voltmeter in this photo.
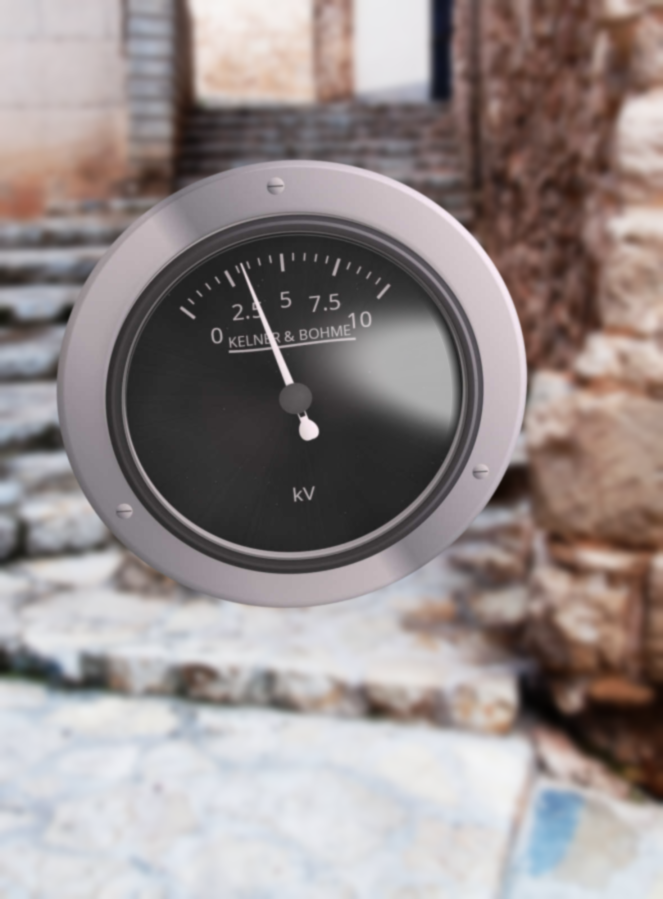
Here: 3.25 kV
